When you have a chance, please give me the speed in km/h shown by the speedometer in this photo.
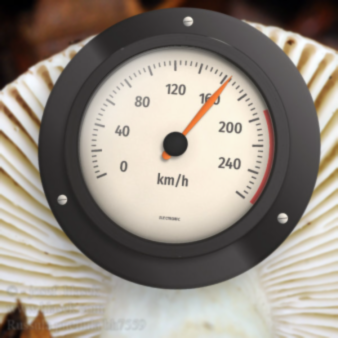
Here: 164 km/h
